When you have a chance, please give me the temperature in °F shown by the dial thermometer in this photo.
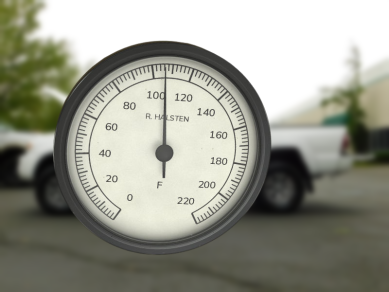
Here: 106 °F
